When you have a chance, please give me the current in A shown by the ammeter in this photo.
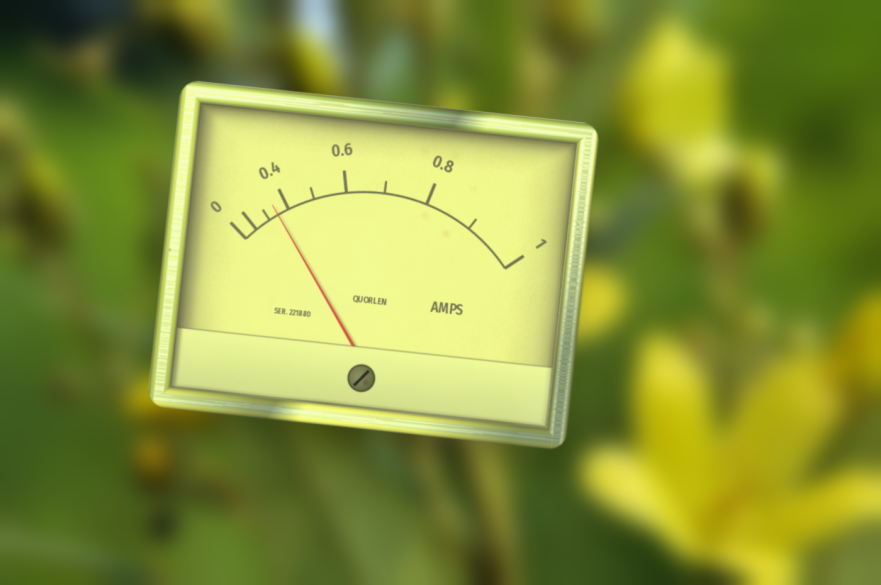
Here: 0.35 A
